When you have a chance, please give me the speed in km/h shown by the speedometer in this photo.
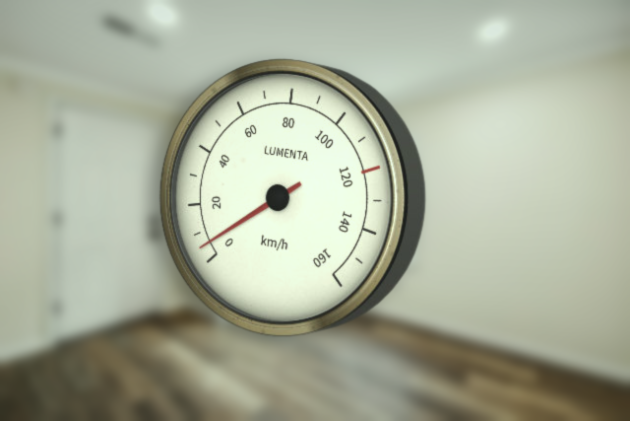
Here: 5 km/h
